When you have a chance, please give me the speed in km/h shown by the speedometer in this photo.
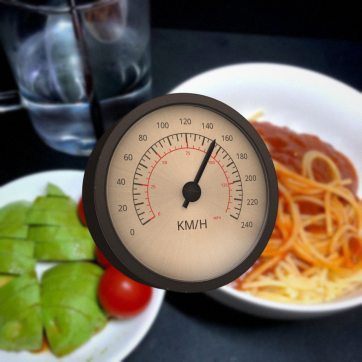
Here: 150 km/h
